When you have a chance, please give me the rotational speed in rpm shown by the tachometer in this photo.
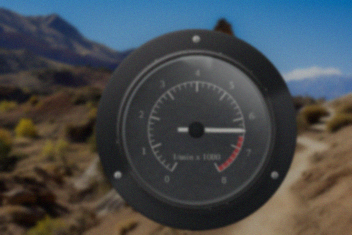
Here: 6400 rpm
